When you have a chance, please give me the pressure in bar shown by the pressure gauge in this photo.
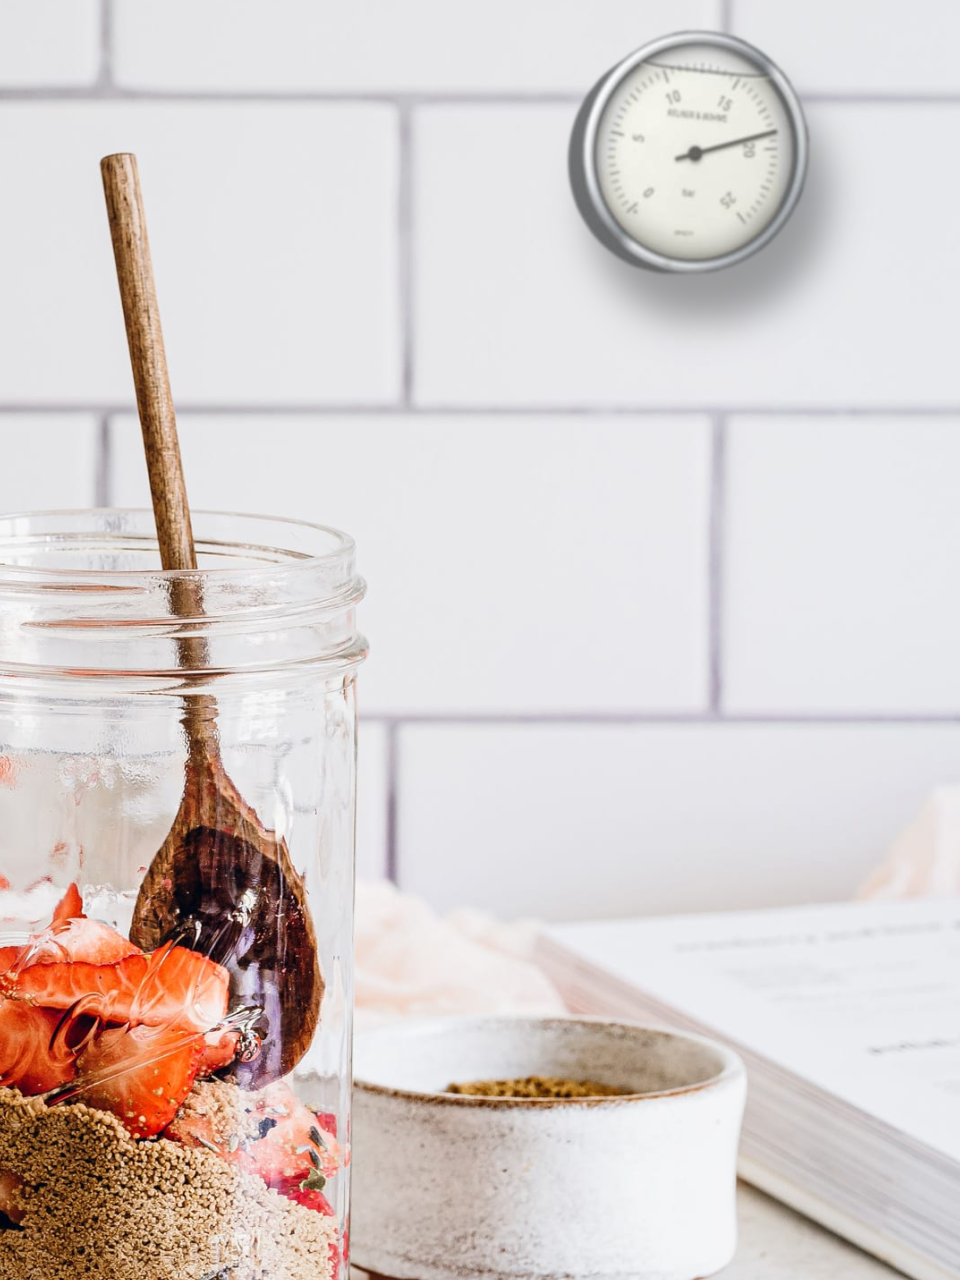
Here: 19 bar
